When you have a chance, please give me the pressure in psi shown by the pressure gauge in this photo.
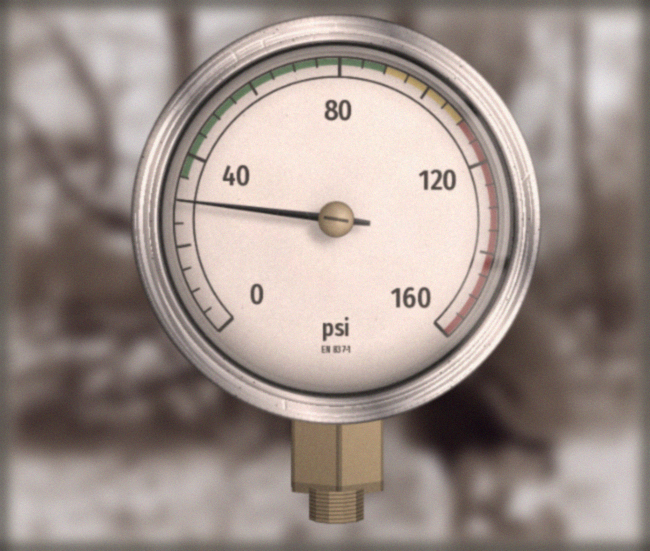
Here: 30 psi
